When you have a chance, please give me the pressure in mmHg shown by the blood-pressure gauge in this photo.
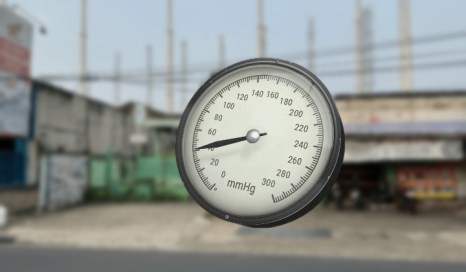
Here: 40 mmHg
